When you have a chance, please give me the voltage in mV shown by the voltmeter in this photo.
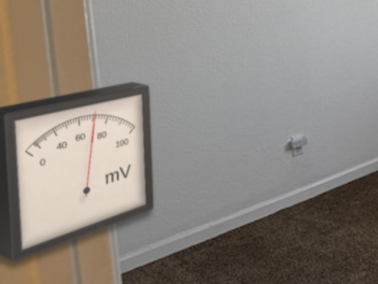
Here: 70 mV
